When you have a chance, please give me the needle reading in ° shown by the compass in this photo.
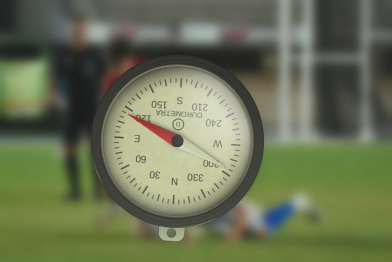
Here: 115 °
